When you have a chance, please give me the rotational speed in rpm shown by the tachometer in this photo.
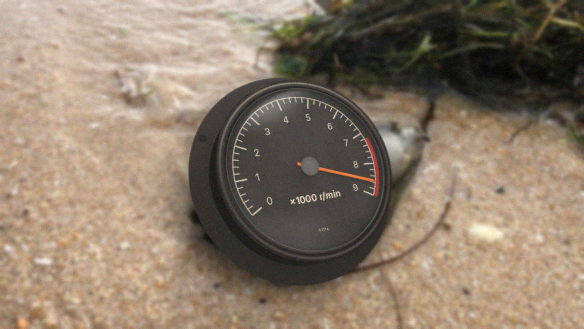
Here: 8600 rpm
